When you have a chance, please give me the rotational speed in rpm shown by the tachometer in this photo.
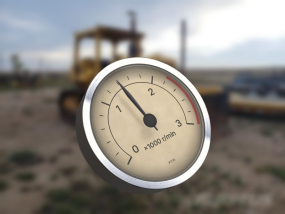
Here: 1400 rpm
